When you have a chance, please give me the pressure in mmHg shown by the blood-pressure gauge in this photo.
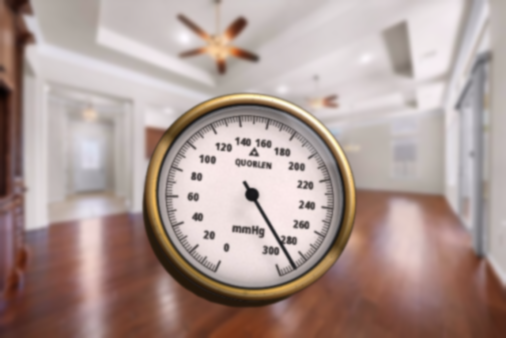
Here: 290 mmHg
